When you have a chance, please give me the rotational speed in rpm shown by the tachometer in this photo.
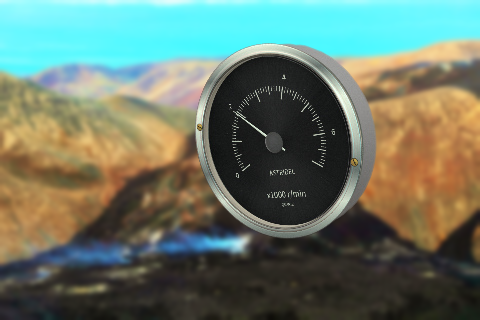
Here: 2000 rpm
